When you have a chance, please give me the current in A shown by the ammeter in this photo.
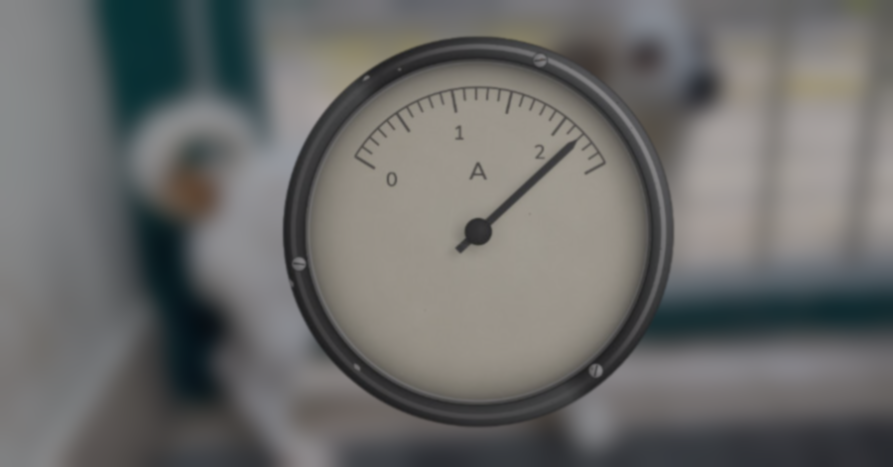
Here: 2.2 A
